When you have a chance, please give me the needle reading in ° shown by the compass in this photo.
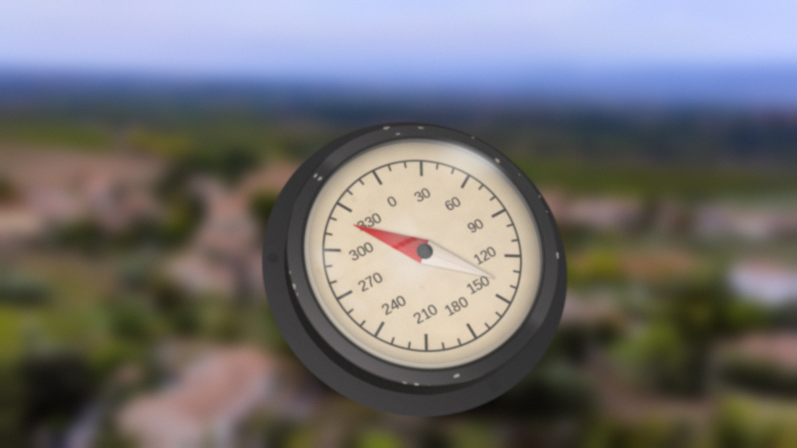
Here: 320 °
